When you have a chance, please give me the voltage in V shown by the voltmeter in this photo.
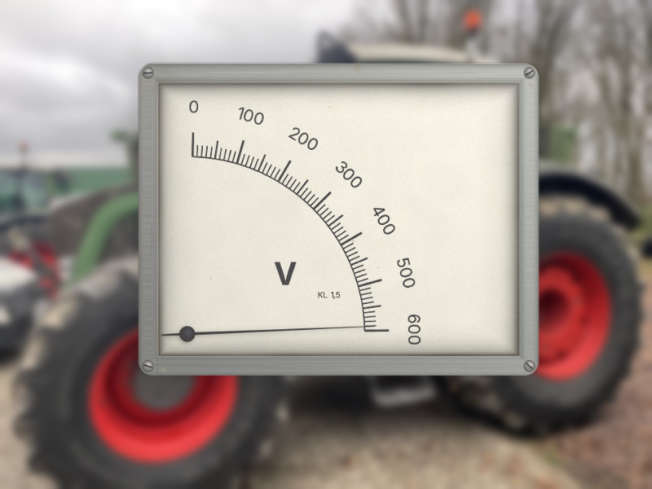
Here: 590 V
